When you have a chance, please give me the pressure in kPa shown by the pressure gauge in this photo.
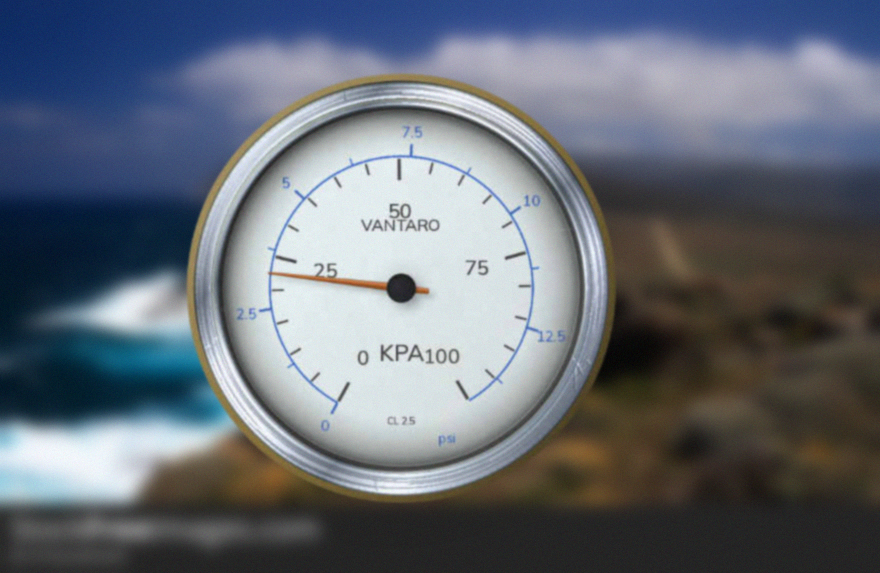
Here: 22.5 kPa
